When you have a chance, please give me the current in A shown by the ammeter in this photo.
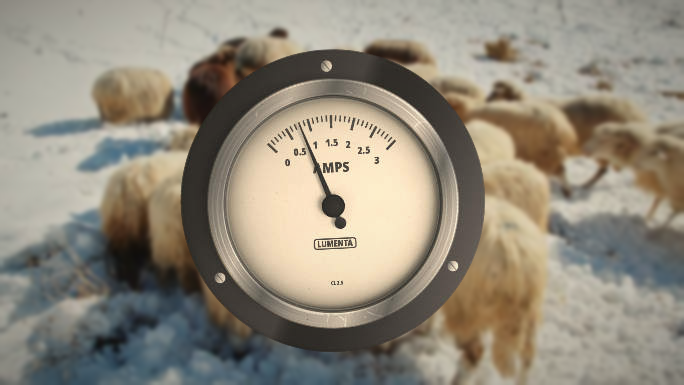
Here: 0.8 A
